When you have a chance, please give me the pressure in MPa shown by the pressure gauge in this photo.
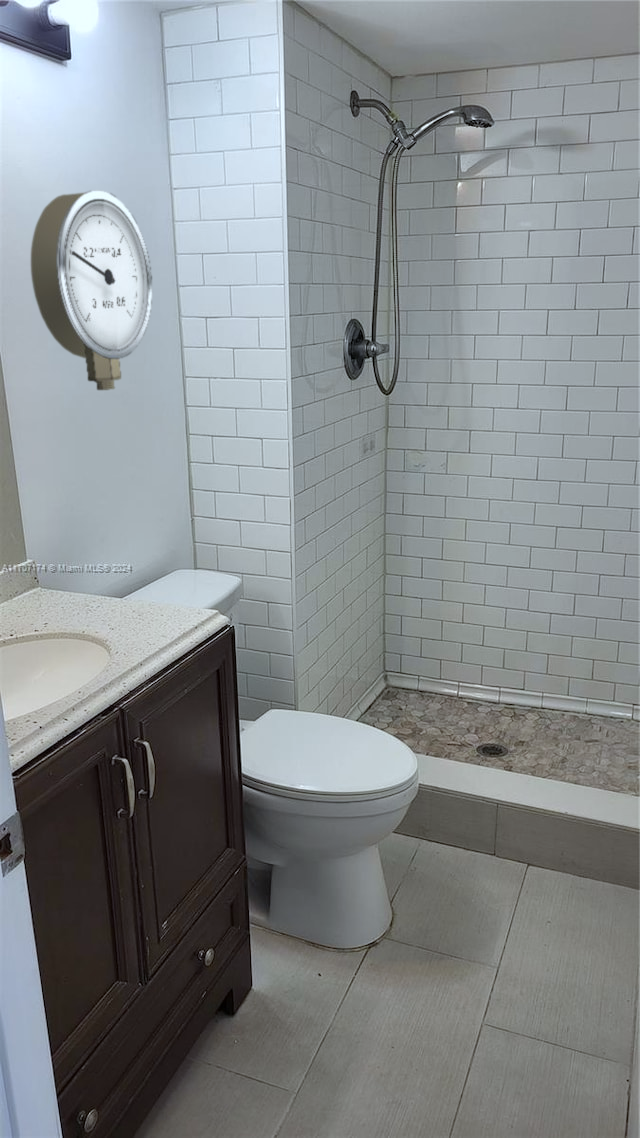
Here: 0.15 MPa
